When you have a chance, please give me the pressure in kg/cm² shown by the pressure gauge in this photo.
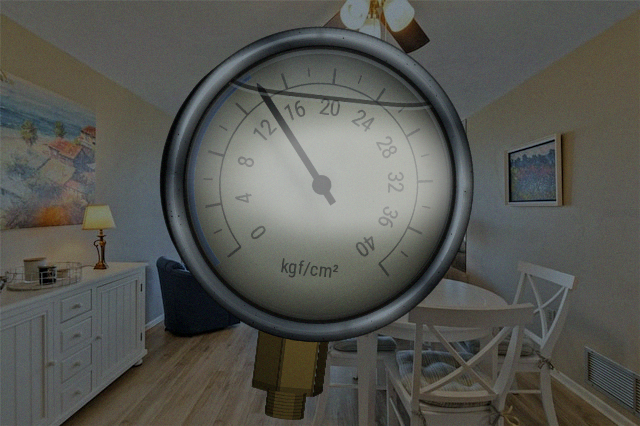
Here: 14 kg/cm²
